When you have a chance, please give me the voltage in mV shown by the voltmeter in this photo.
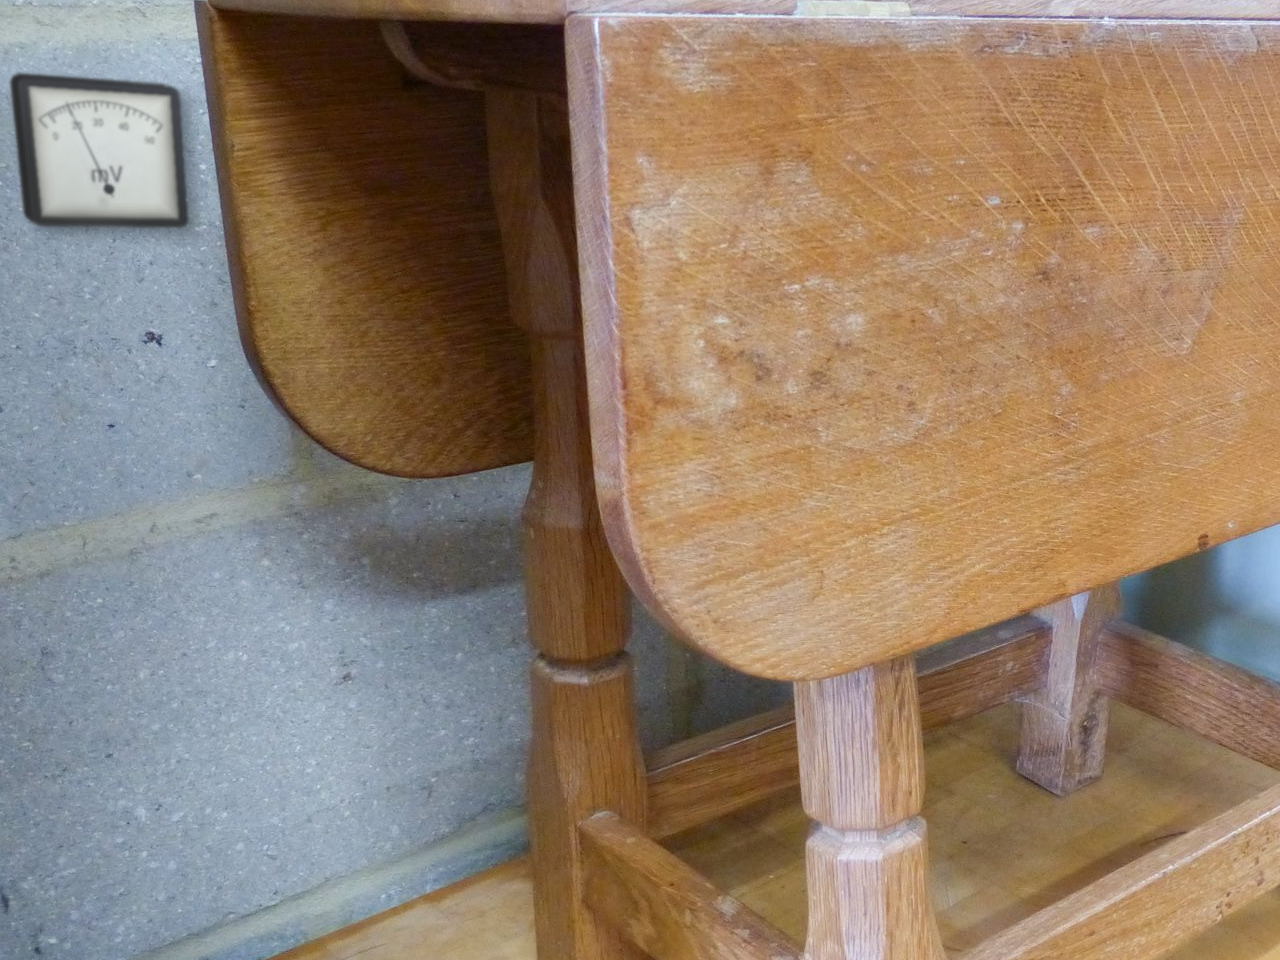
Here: 20 mV
